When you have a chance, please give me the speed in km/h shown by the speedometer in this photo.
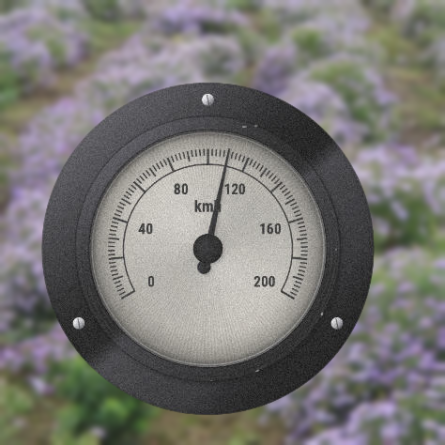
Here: 110 km/h
